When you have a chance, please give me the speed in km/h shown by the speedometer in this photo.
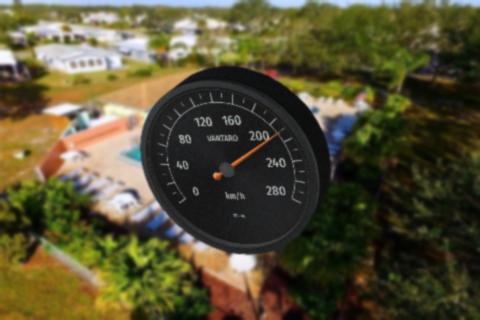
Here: 210 km/h
